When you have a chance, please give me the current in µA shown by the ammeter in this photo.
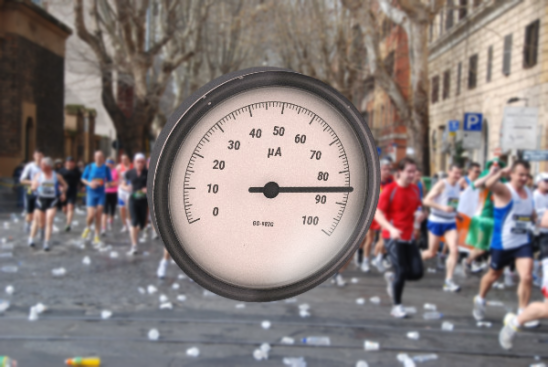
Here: 85 µA
